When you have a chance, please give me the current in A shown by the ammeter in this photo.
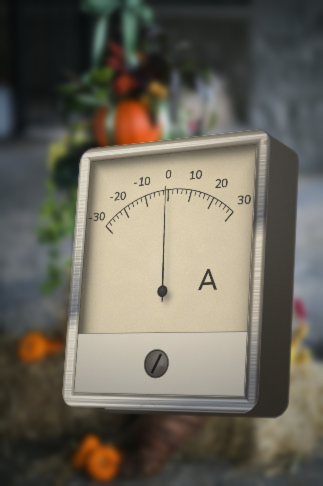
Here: 0 A
